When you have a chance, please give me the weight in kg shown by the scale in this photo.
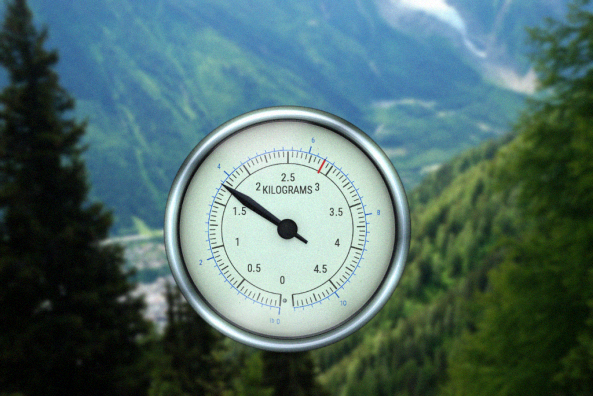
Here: 1.7 kg
